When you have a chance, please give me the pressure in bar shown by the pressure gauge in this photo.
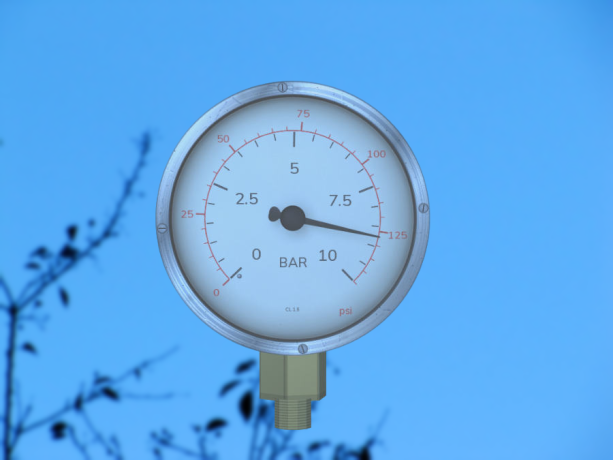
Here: 8.75 bar
